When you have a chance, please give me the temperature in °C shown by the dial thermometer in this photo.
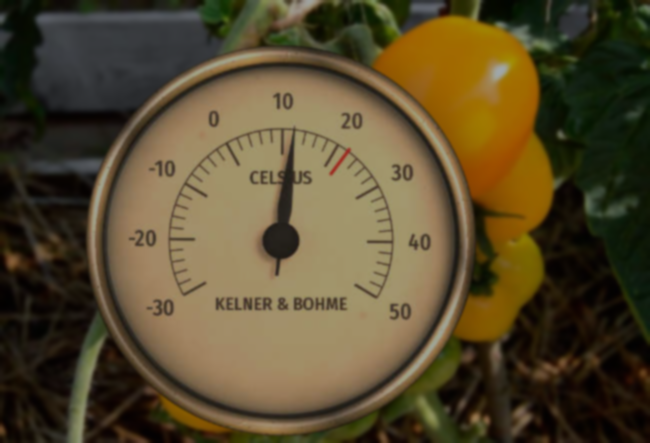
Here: 12 °C
